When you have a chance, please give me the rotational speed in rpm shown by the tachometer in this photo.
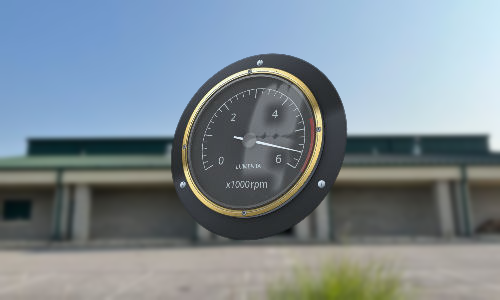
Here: 5600 rpm
